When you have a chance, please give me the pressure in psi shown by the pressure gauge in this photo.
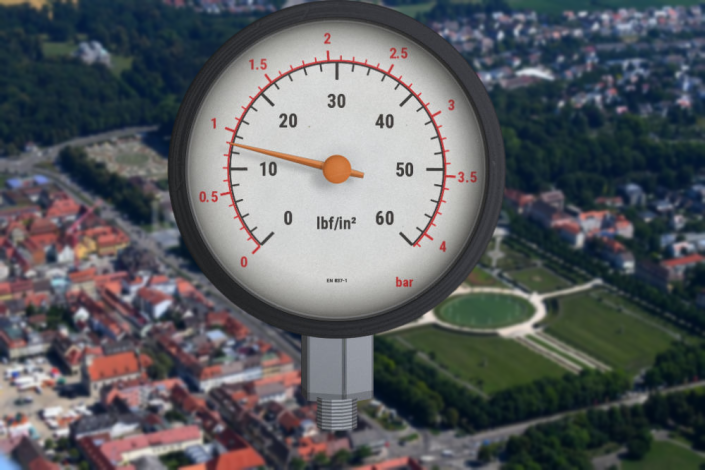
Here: 13 psi
